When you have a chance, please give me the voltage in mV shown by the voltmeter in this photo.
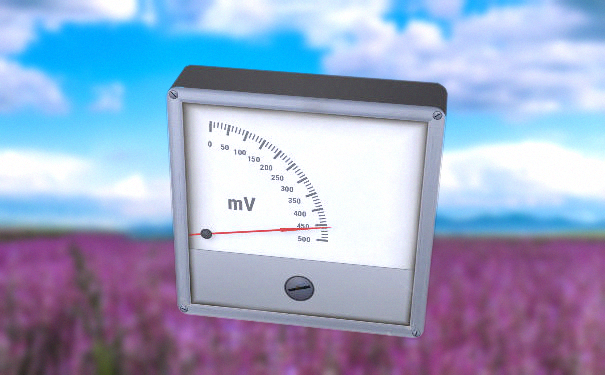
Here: 450 mV
